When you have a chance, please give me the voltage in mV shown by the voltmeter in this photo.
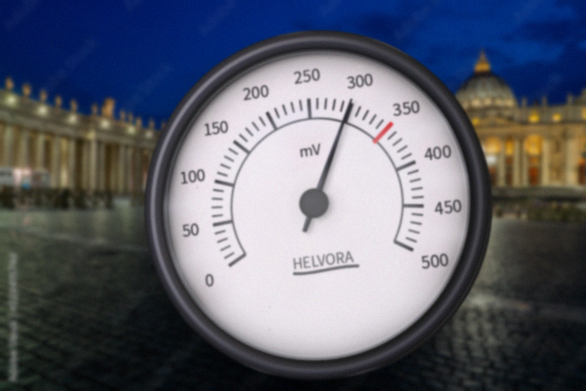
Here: 300 mV
